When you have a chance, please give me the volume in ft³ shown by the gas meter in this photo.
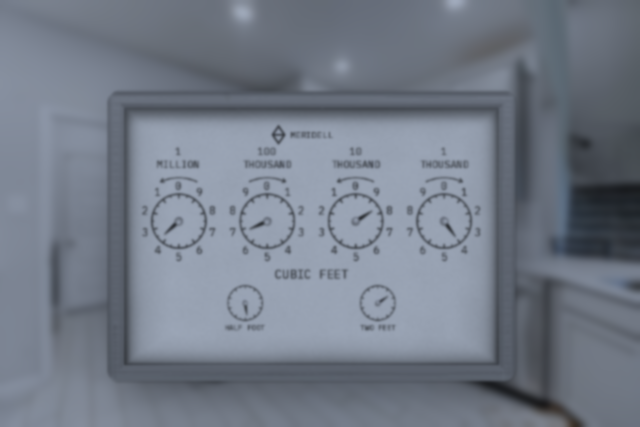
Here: 368400 ft³
